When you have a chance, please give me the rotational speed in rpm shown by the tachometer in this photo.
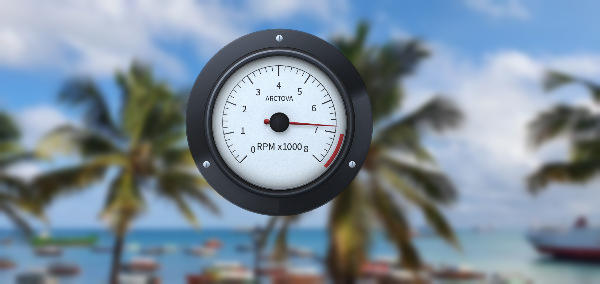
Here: 6800 rpm
